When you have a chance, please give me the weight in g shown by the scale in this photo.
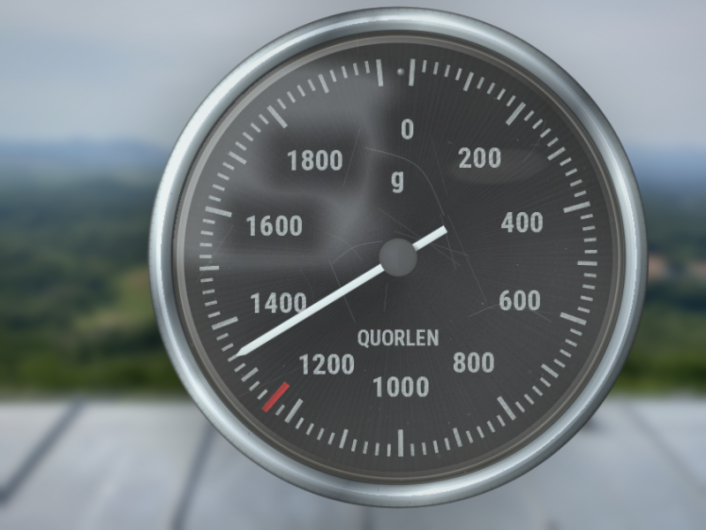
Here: 1340 g
